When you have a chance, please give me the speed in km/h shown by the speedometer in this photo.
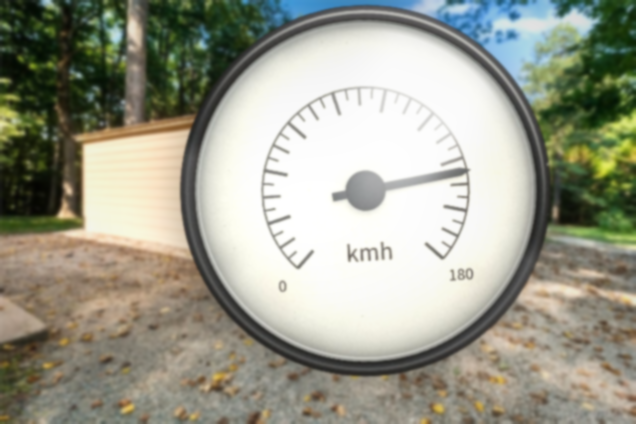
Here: 145 km/h
